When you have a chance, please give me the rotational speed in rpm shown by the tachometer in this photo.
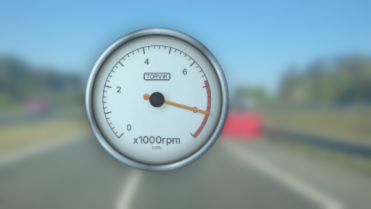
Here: 8000 rpm
